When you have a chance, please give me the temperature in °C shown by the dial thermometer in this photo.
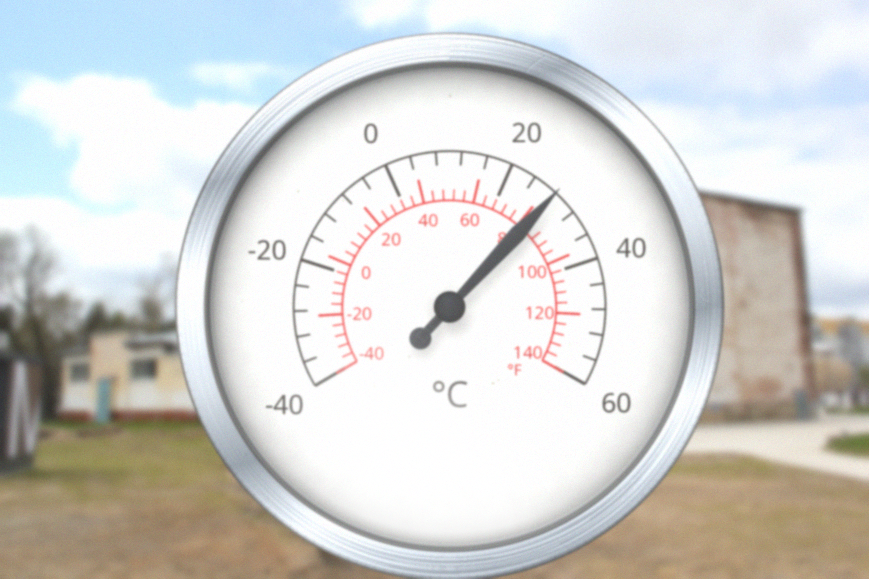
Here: 28 °C
